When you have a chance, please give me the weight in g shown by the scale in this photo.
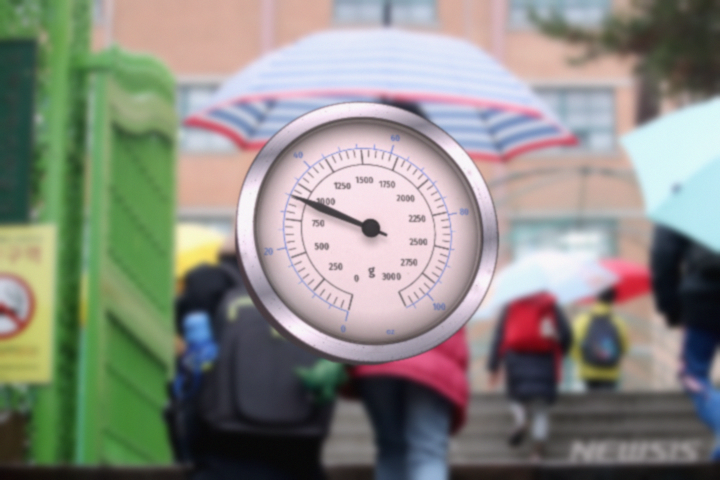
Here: 900 g
